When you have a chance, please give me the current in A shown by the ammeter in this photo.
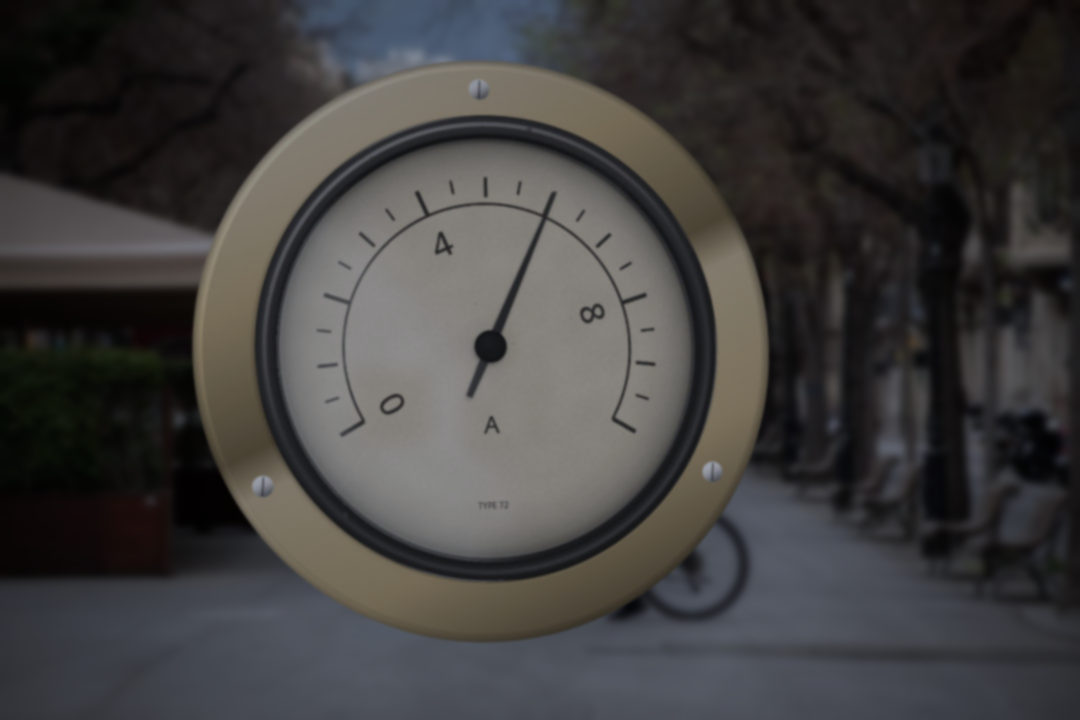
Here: 6 A
